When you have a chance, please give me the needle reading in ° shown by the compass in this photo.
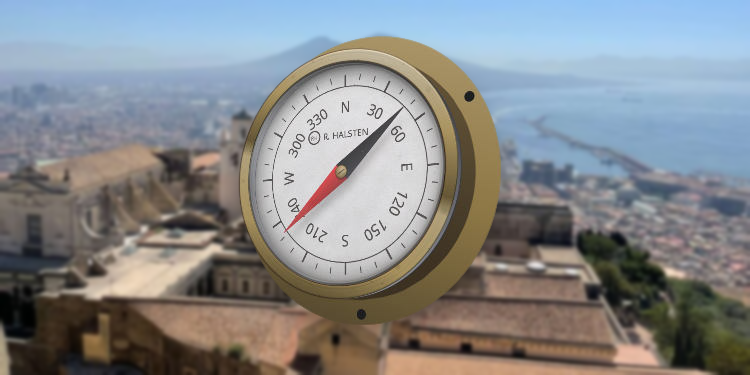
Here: 230 °
